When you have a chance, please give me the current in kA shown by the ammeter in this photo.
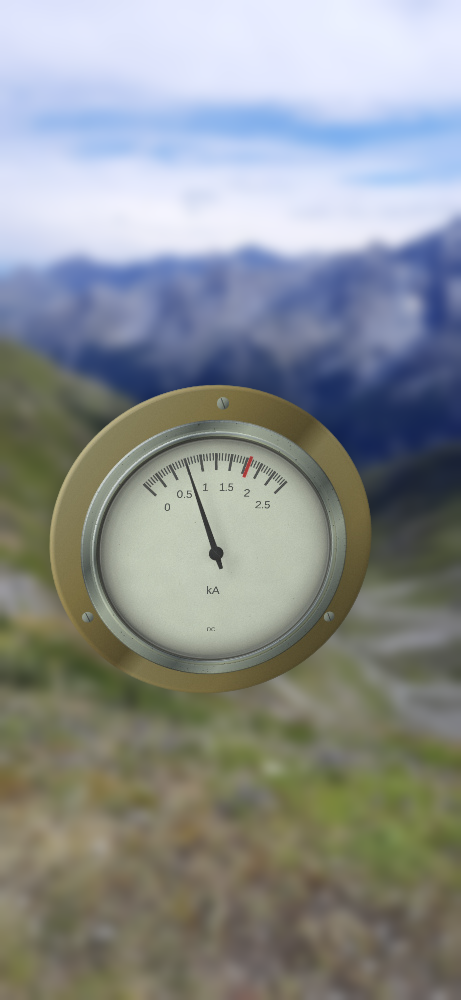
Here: 0.75 kA
